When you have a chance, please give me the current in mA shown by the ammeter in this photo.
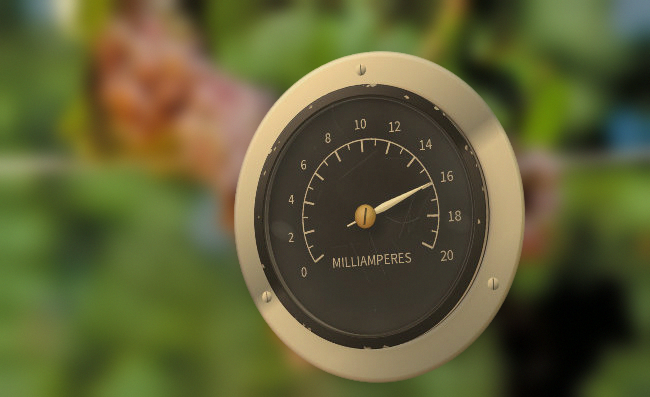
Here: 16 mA
